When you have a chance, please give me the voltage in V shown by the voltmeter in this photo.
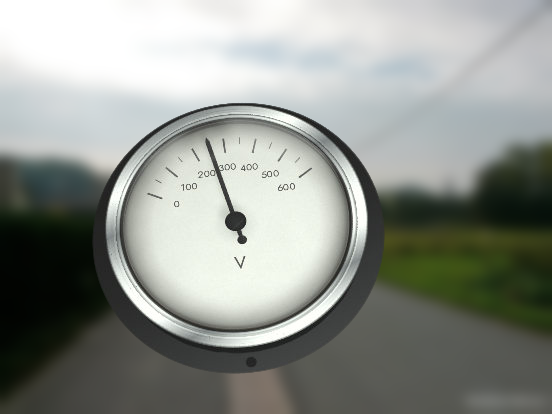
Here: 250 V
